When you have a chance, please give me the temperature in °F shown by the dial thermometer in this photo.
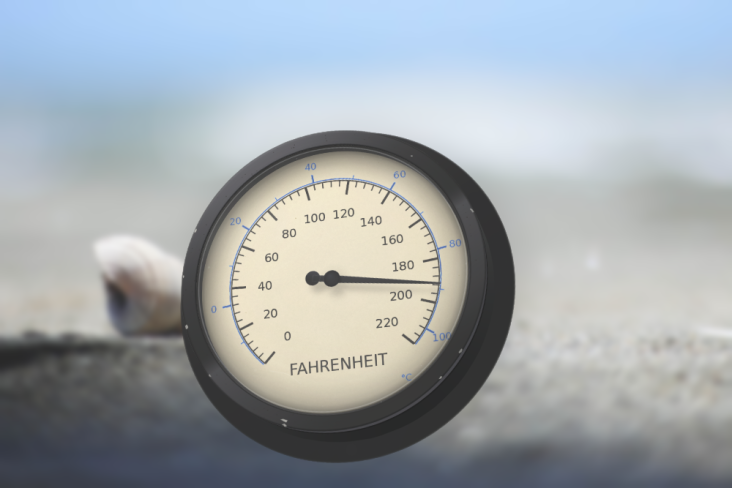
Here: 192 °F
